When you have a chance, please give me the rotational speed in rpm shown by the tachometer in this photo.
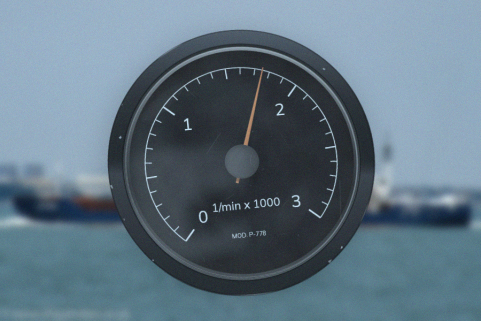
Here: 1750 rpm
